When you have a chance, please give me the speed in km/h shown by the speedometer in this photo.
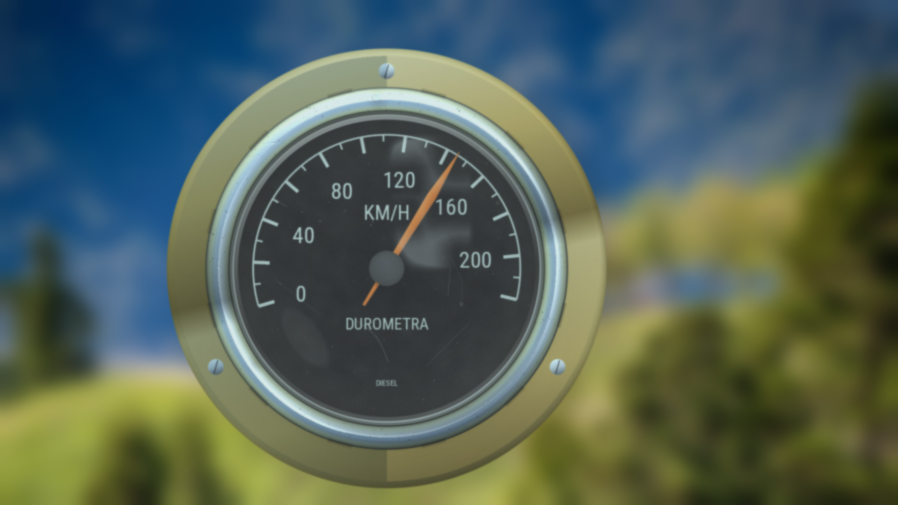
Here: 145 km/h
